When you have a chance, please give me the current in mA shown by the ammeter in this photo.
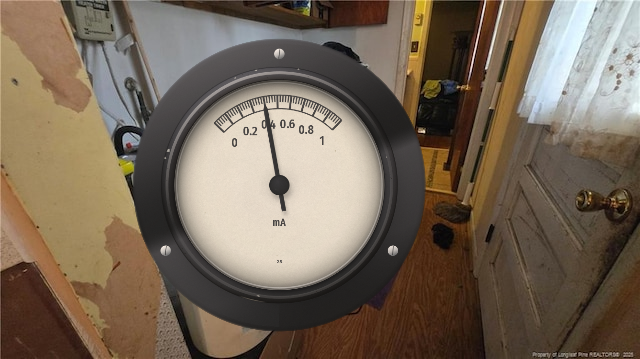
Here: 0.4 mA
